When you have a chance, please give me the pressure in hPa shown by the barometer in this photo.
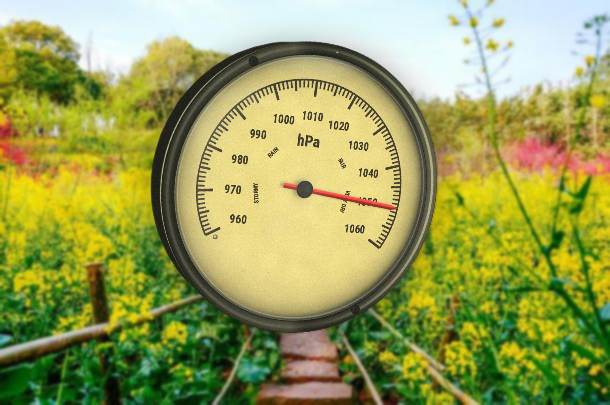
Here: 1050 hPa
